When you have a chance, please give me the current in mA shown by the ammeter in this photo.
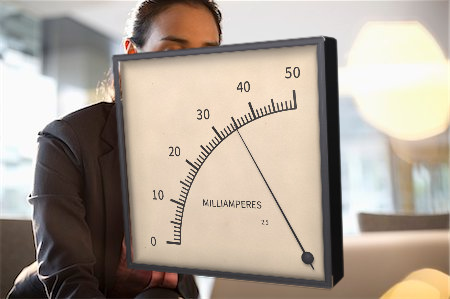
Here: 35 mA
